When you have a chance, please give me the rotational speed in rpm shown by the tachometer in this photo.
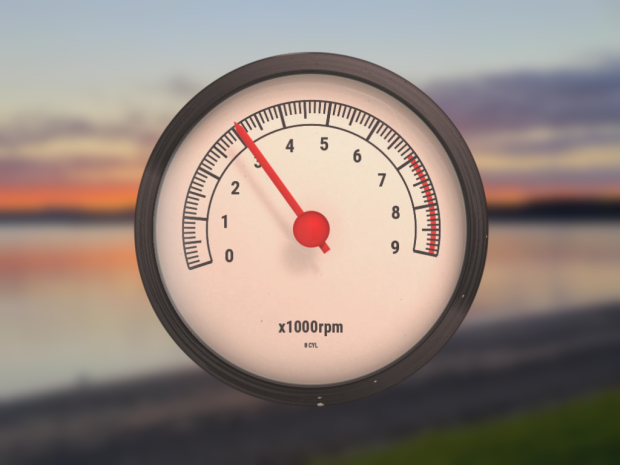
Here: 3100 rpm
